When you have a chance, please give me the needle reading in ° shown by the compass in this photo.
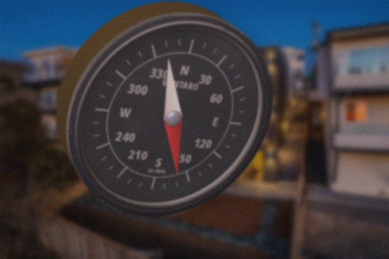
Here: 160 °
